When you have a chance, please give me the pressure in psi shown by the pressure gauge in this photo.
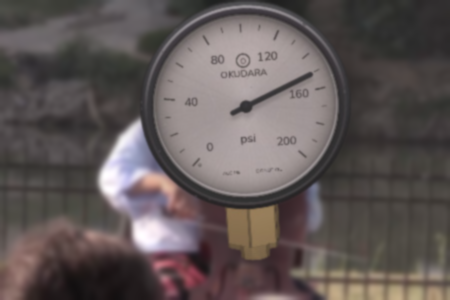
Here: 150 psi
